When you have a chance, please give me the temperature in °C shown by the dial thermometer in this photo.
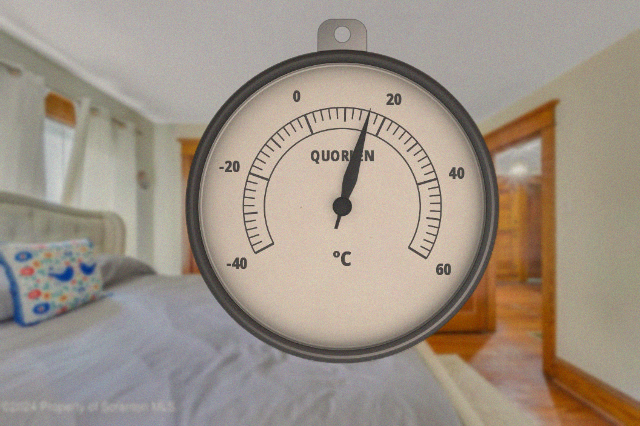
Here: 16 °C
